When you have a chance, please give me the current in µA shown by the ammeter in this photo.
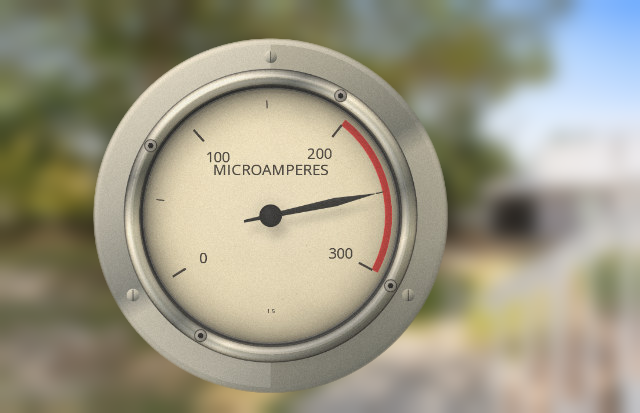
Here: 250 µA
